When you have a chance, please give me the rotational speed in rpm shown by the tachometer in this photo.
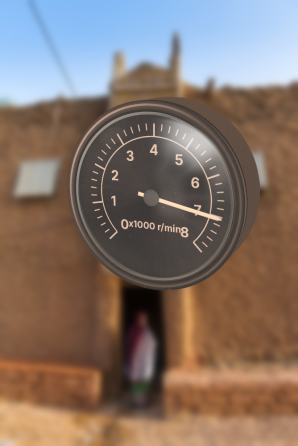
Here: 7000 rpm
